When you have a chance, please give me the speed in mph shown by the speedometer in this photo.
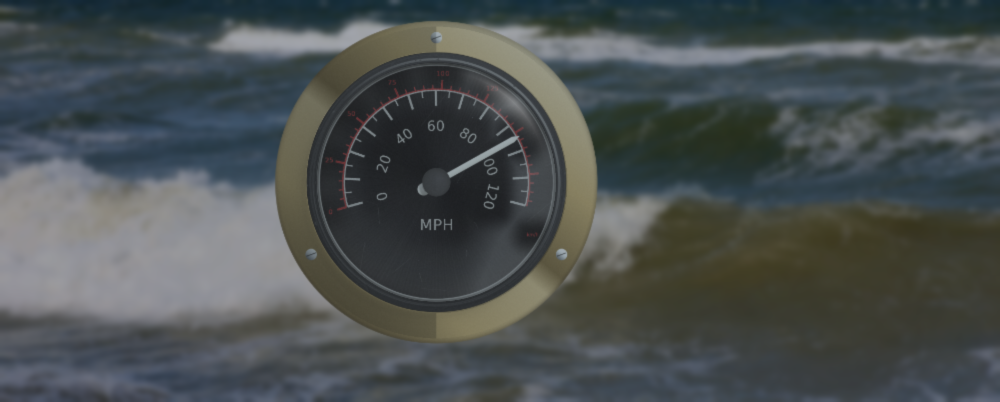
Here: 95 mph
